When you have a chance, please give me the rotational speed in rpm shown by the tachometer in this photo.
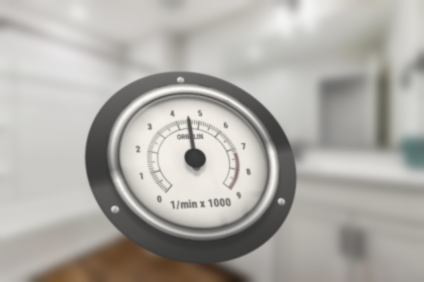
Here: 4500 rpm
